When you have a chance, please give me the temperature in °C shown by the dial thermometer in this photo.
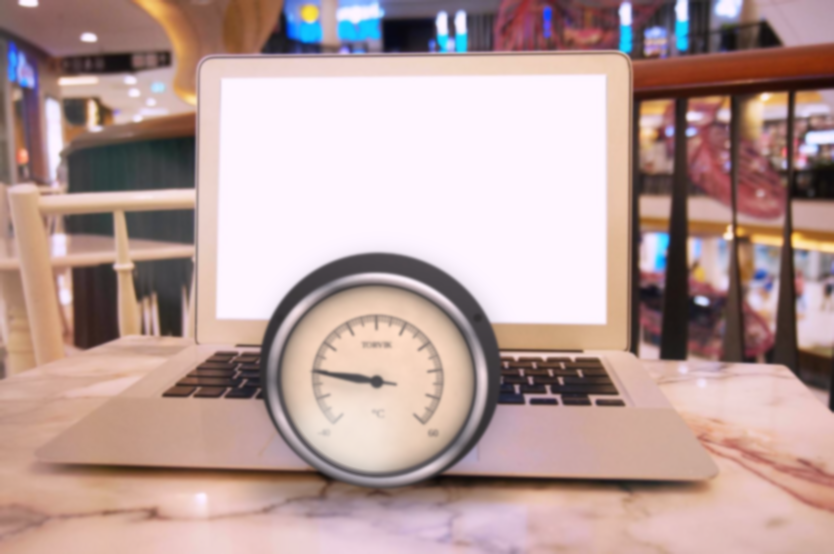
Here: -20 °C
